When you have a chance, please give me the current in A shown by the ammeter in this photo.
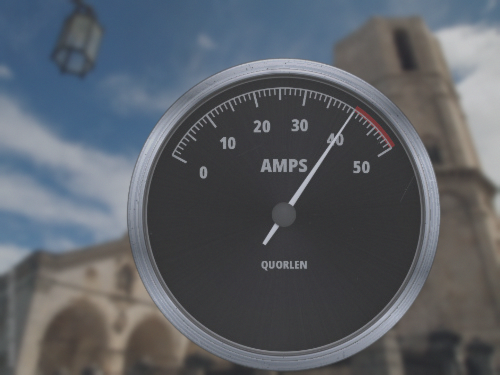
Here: 40 A
